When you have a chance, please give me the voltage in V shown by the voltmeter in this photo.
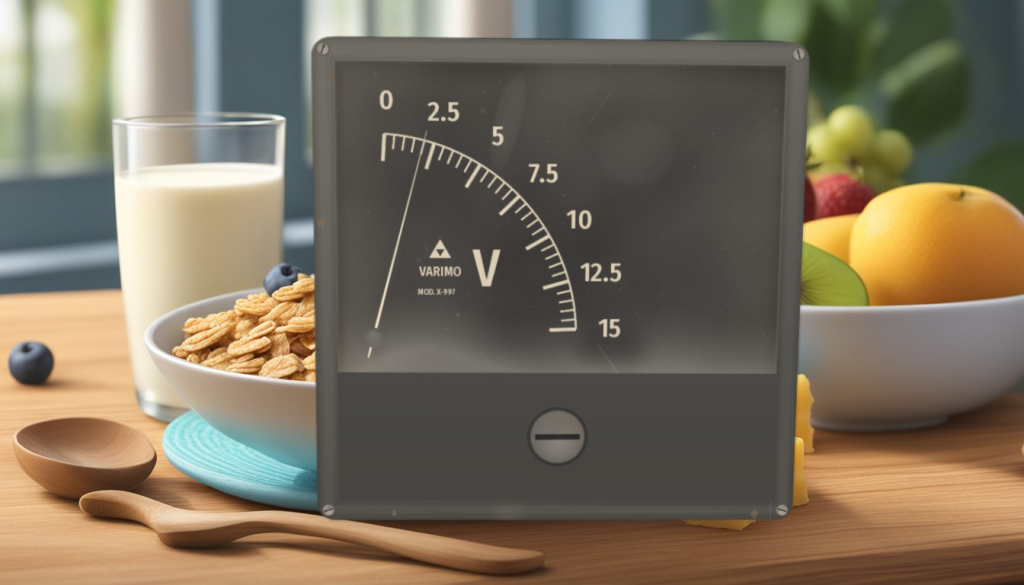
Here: 2 V
